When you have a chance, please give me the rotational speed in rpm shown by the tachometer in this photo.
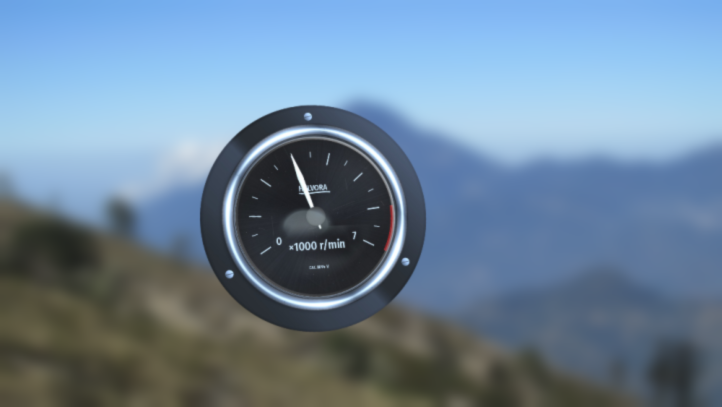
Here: 3000 rpm
